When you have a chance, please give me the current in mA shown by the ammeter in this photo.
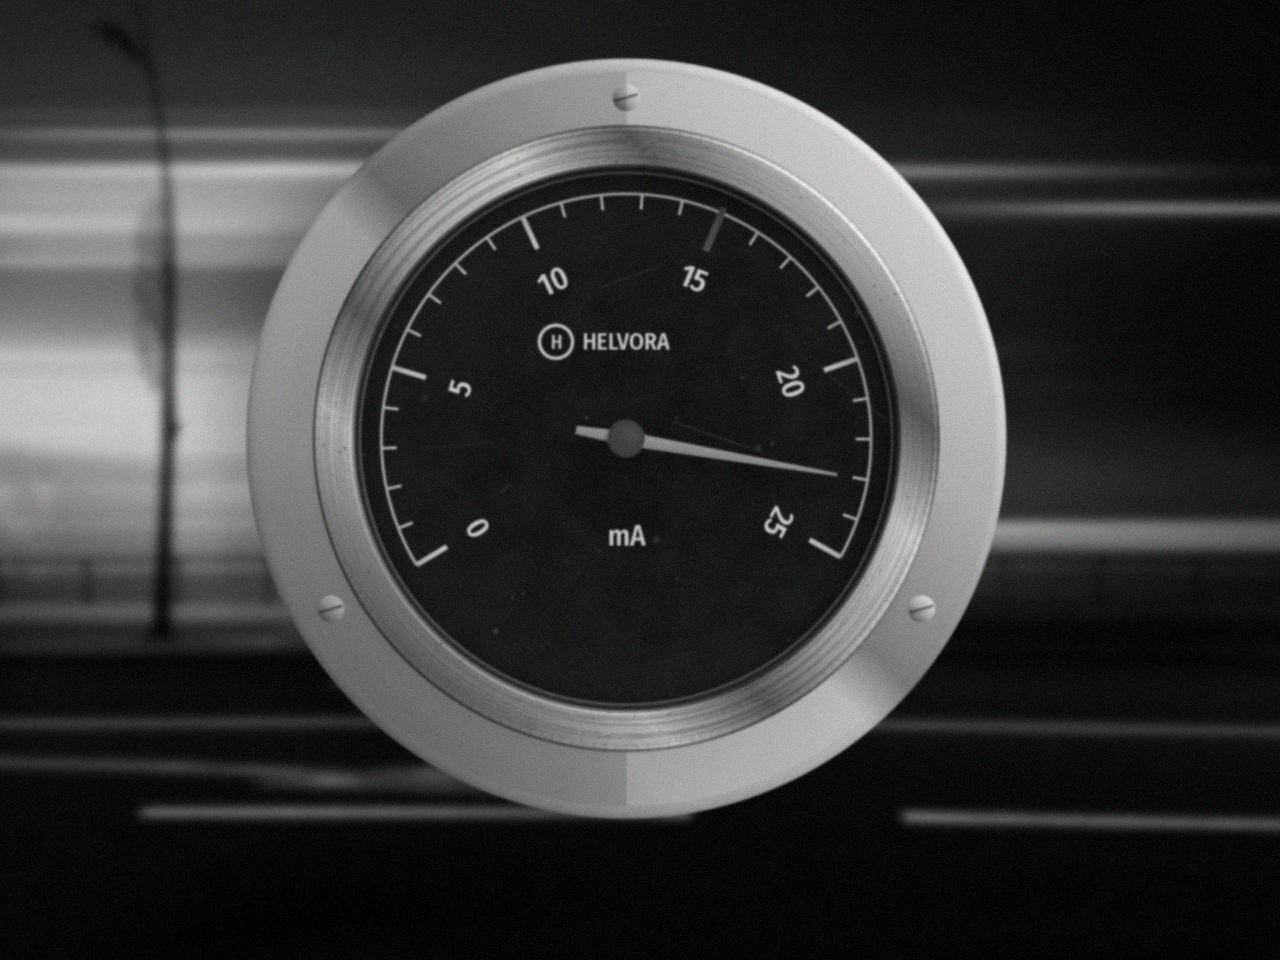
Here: 23 mA
